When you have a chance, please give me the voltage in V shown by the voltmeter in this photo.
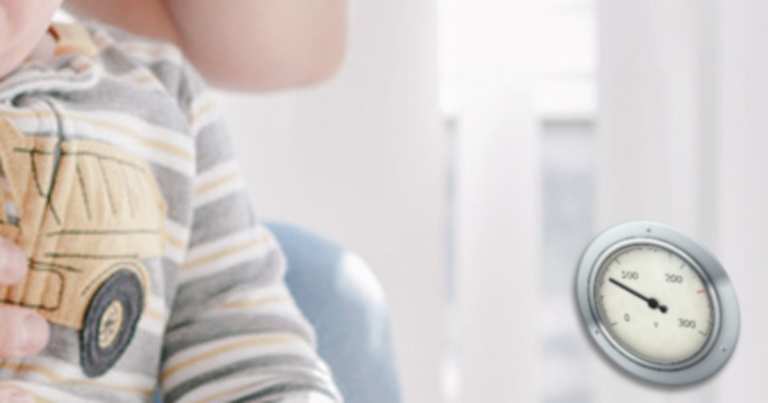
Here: 70 V
